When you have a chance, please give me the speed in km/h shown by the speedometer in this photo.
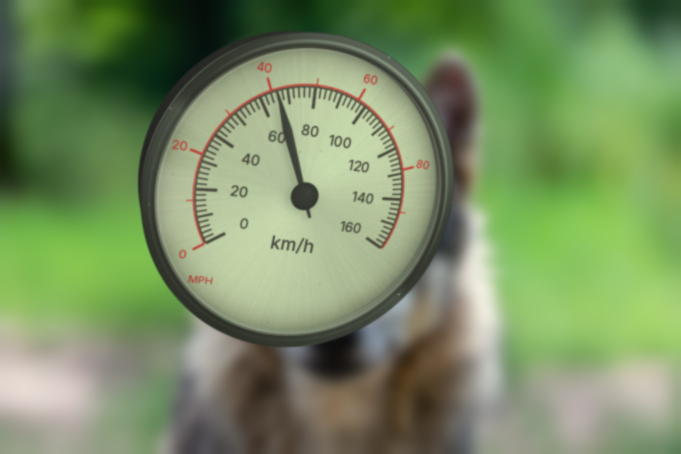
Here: 66 km/h
